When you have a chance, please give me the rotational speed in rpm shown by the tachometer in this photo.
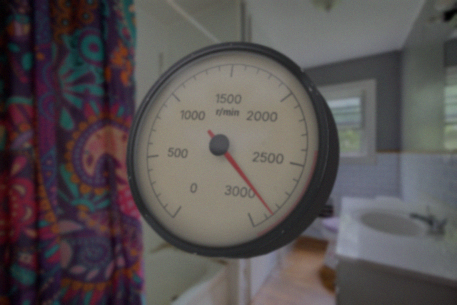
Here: 2850 rpm
